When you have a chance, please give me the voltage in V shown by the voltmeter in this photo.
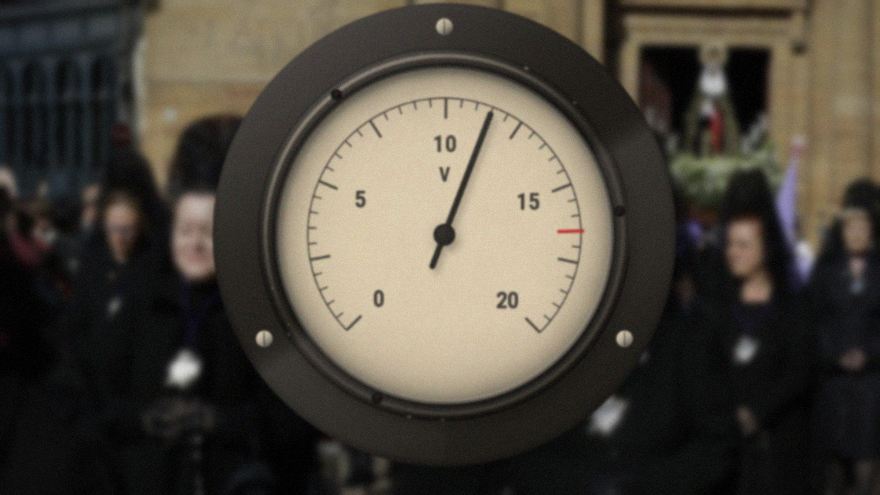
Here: 11.5 V
